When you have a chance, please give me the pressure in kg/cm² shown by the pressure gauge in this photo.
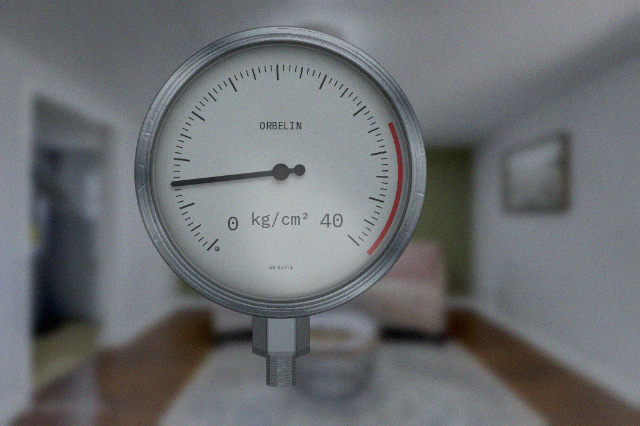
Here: 6 kg/cm²
